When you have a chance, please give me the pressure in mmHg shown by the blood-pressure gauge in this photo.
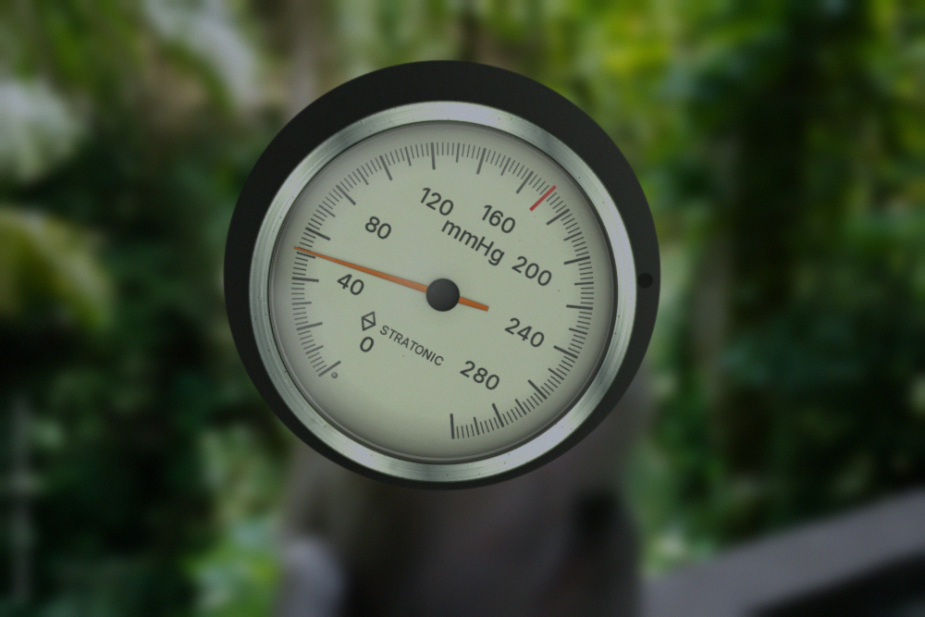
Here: 52 mmHg
